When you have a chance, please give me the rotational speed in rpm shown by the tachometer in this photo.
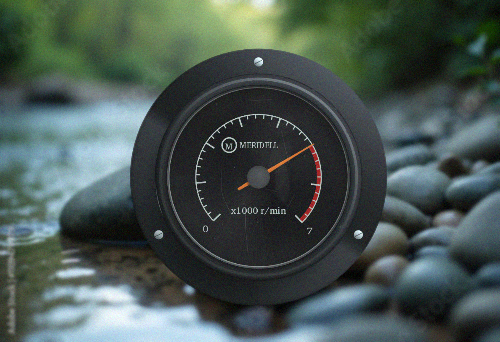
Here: 5000 rpm
